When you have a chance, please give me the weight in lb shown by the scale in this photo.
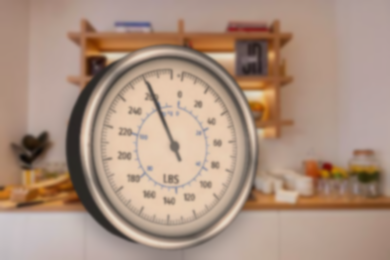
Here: 260 lb
